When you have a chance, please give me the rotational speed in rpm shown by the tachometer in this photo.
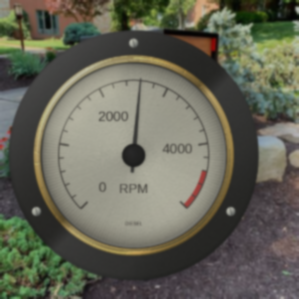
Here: 2600 rpm
